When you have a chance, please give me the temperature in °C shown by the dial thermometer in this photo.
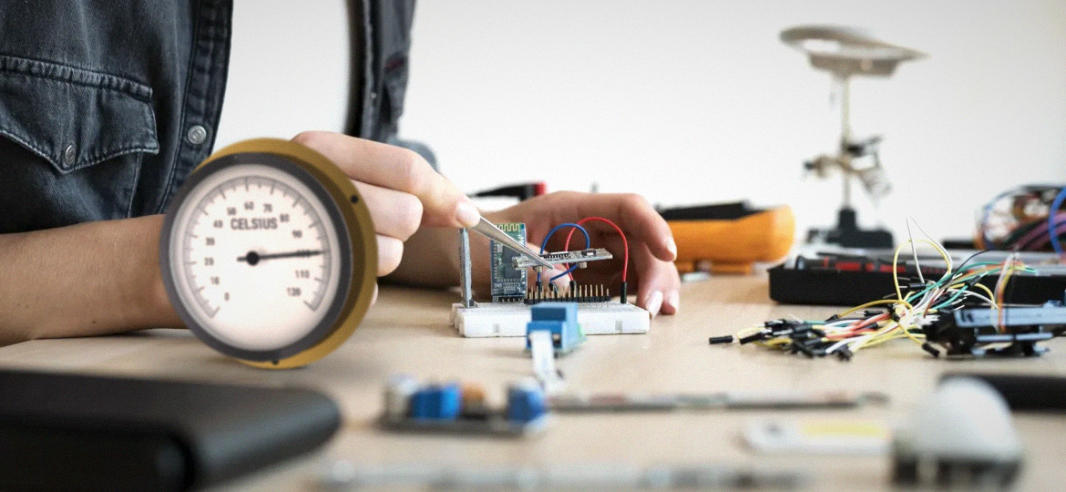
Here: 100 °C
